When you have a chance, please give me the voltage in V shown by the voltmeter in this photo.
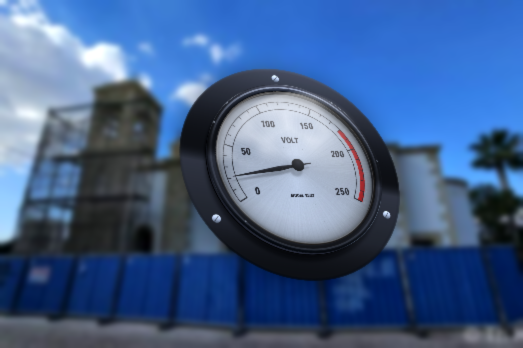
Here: 20 V
